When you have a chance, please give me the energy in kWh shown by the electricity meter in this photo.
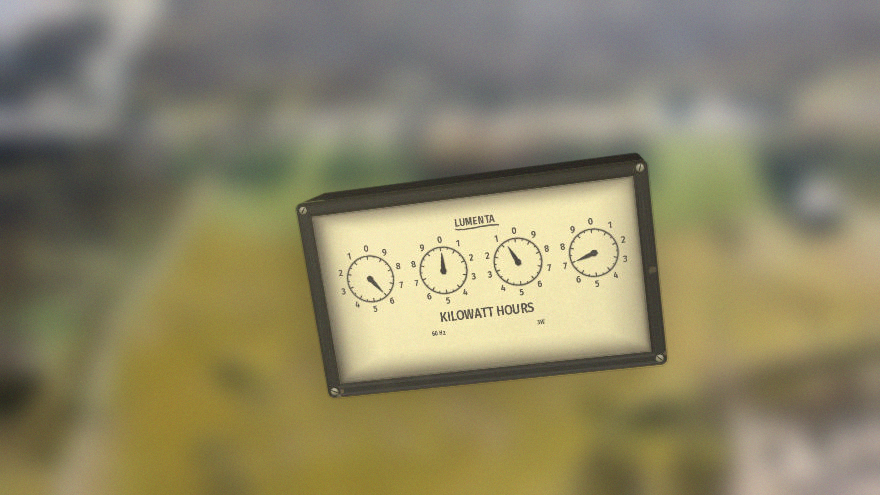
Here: 6007 kWh
